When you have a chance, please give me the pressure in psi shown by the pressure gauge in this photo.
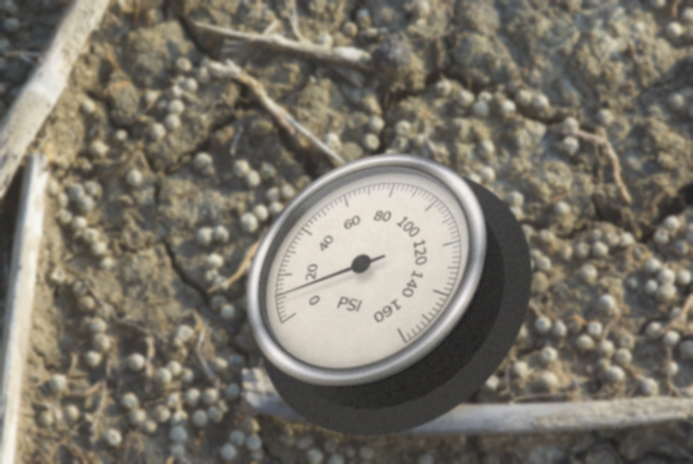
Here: 10 psi
